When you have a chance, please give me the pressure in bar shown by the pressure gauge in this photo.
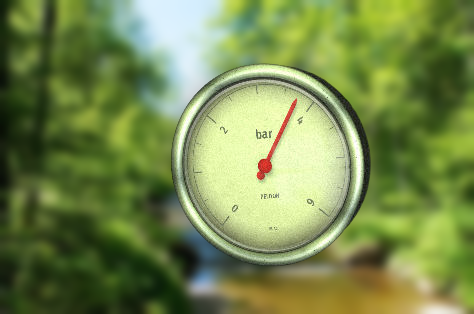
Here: 3.75 bar
